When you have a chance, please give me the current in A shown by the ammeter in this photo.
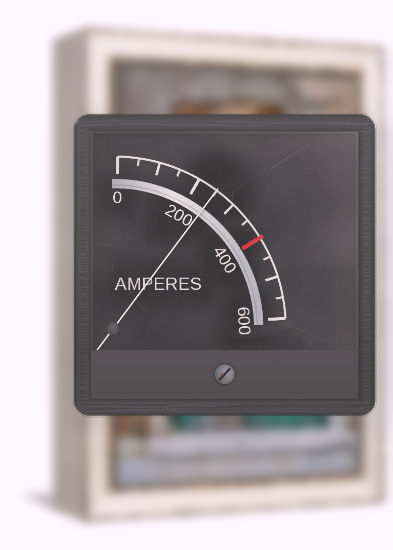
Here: 250 A
